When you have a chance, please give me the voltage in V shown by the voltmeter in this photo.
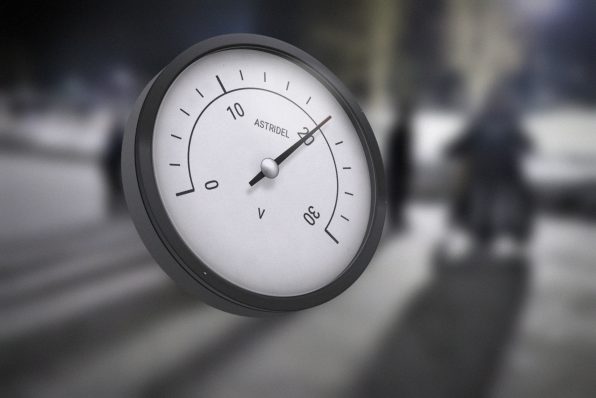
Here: 20 V
